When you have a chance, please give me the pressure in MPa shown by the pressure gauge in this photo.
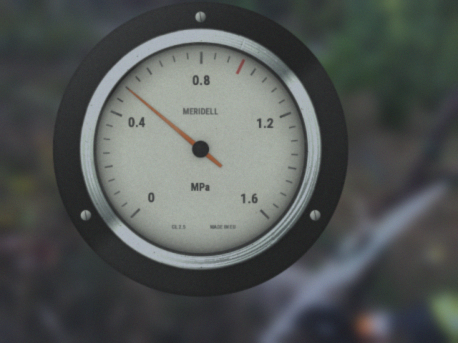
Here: 0.5 MPa
